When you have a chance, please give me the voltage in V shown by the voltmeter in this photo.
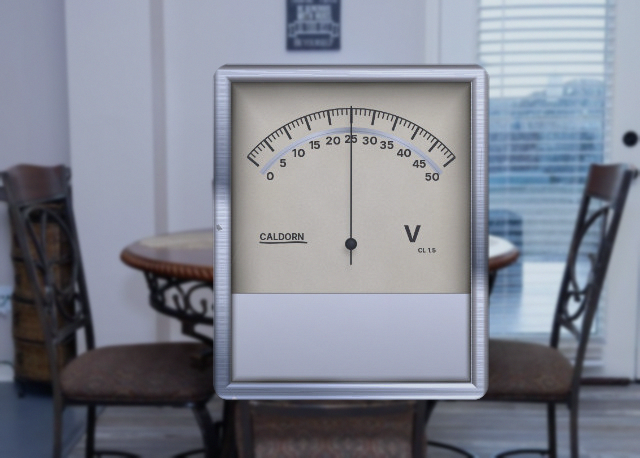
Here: 25 V
